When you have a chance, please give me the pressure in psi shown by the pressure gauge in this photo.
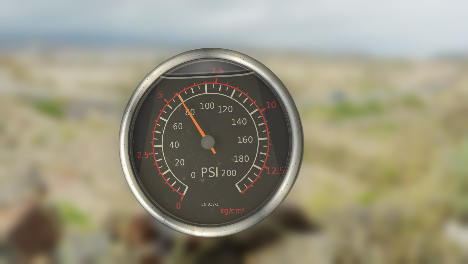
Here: 80 psi
